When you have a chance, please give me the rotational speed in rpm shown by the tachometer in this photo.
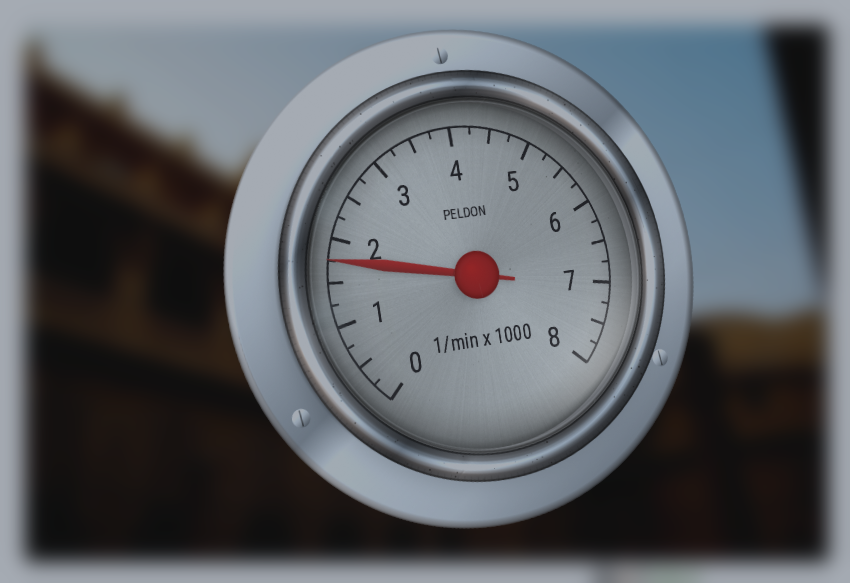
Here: 1750 rpm
